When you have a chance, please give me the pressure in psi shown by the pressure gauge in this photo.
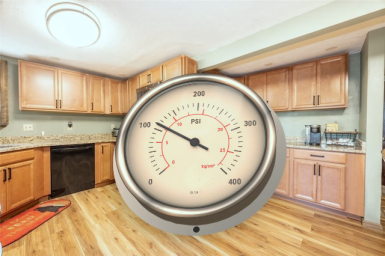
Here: 110 psi
